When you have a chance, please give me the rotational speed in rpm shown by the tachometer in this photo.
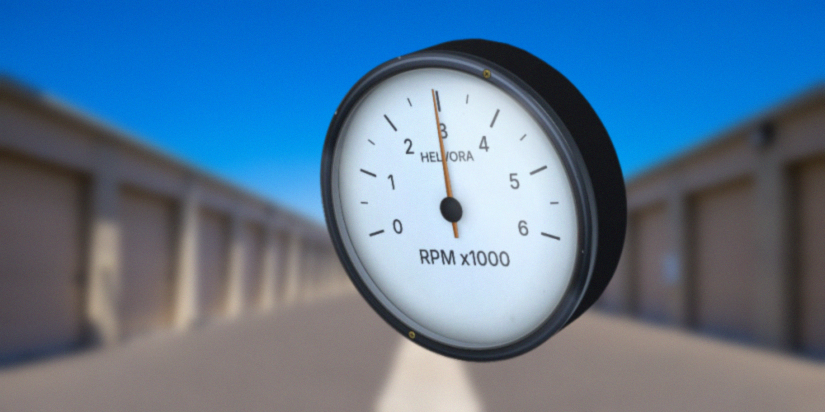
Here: 3000 rpm
